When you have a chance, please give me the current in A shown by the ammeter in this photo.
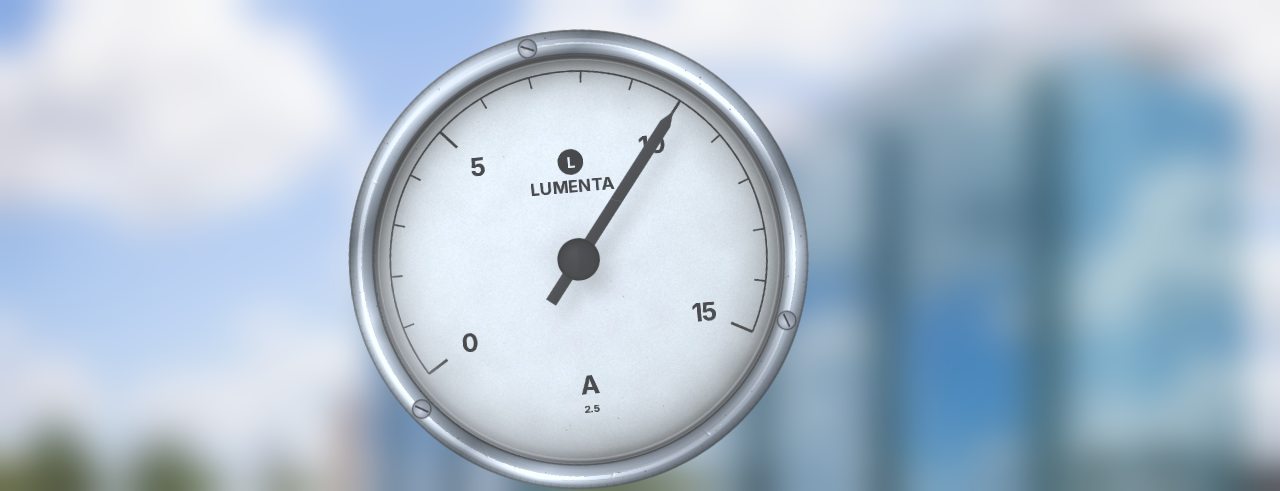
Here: 10 A
